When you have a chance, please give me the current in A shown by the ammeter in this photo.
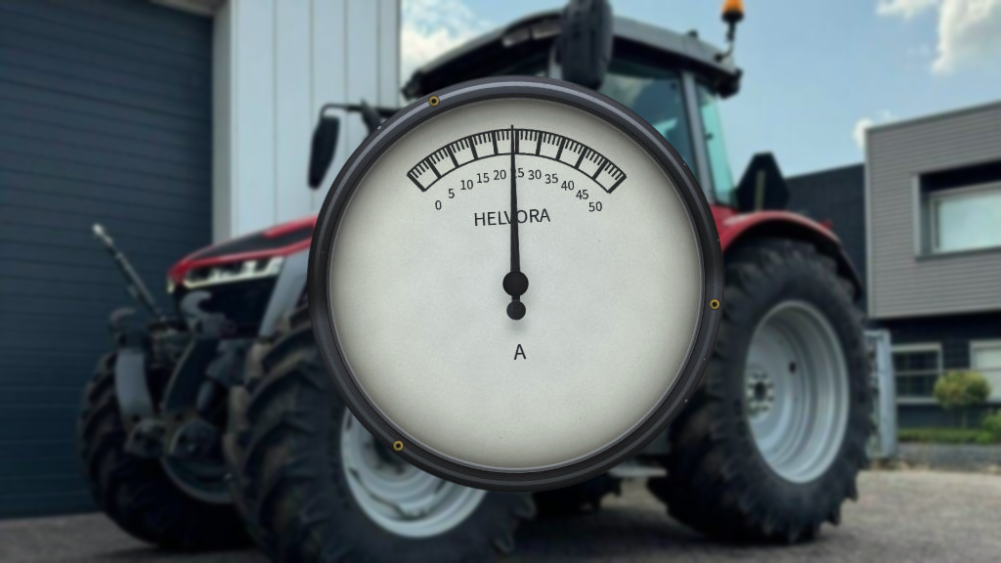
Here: 24 A
